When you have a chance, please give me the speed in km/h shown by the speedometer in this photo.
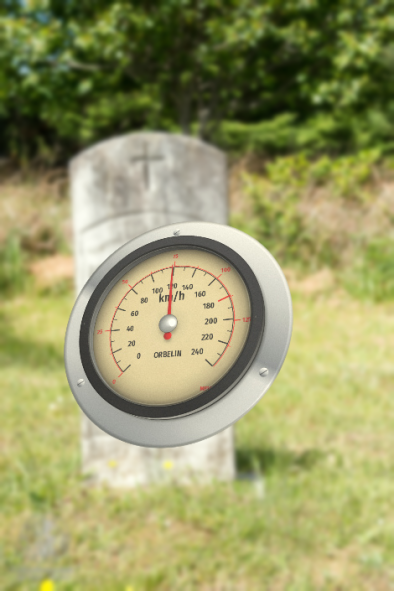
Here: 120 km/h
